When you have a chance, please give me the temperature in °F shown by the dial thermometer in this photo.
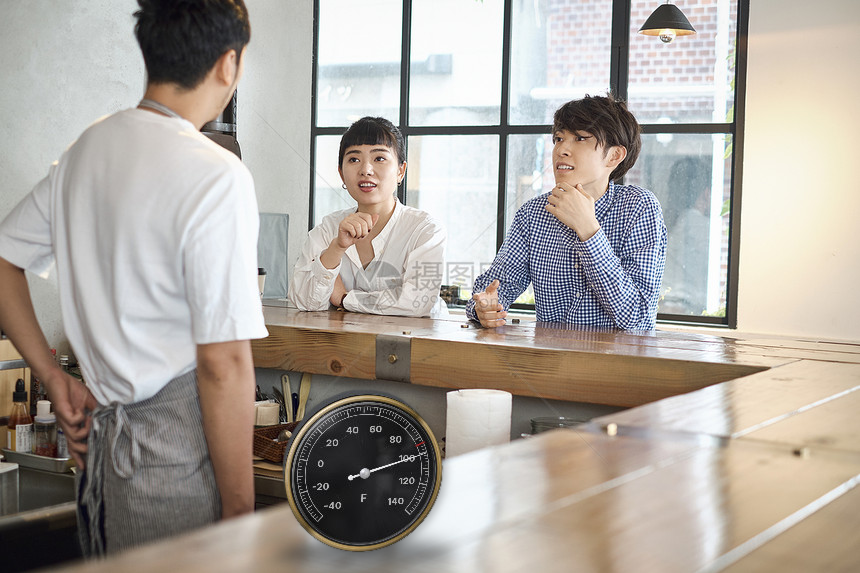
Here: 100 °F
